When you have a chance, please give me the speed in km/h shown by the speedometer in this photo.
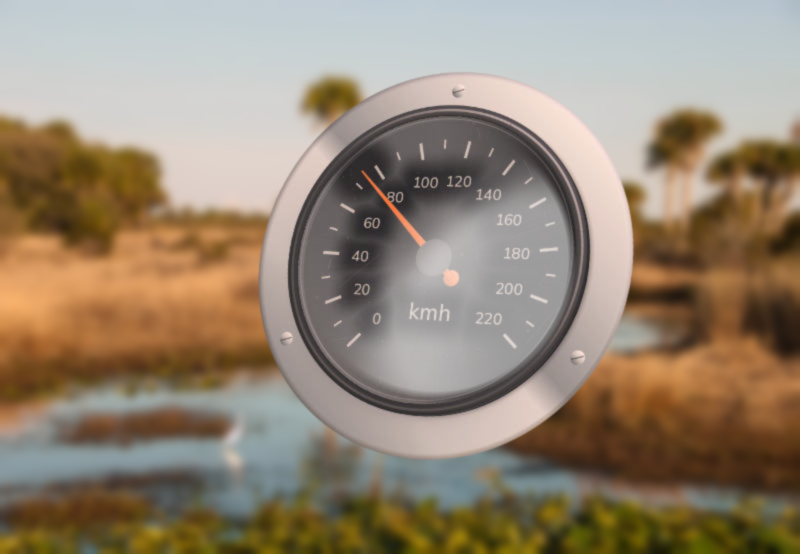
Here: 75 km/h
